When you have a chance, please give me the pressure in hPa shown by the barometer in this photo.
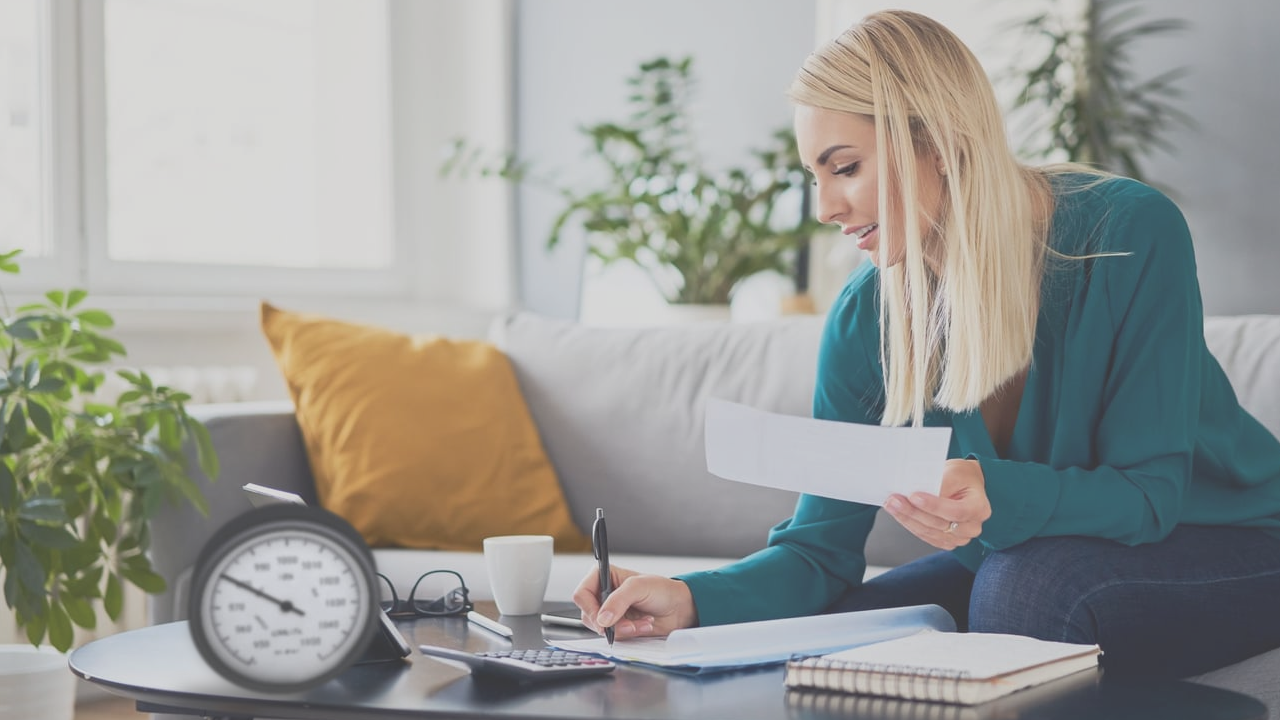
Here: 980 hPa
